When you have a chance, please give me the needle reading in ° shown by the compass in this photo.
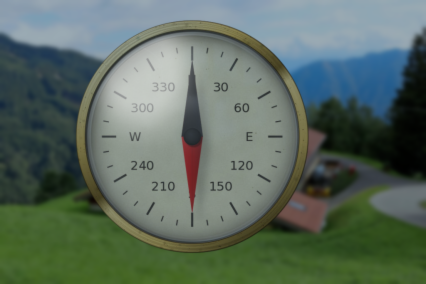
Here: 180 °
